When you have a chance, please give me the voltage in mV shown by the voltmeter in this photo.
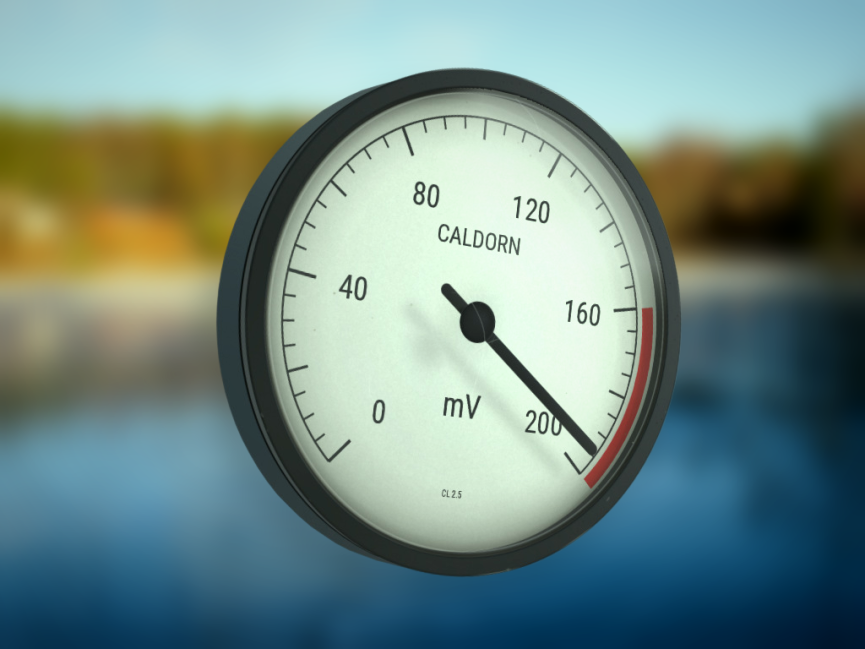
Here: 195 mV
